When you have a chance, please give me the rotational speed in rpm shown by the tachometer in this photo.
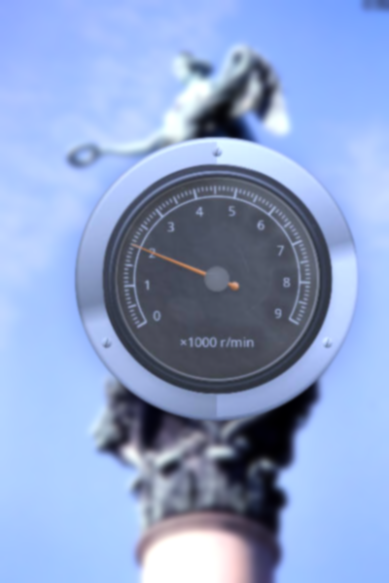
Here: 2000 rpm
